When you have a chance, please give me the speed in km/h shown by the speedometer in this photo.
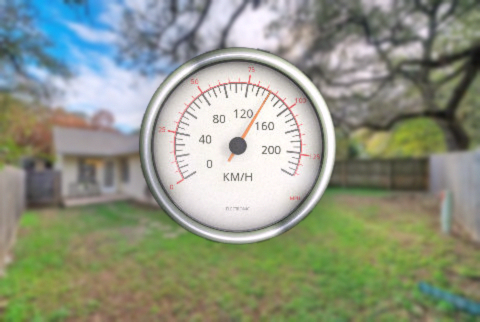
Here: 140 km/h
